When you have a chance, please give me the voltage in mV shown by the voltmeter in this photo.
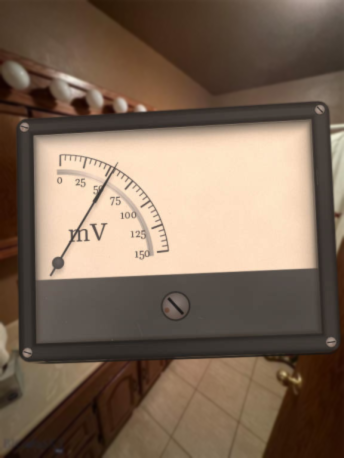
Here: 55 mV
